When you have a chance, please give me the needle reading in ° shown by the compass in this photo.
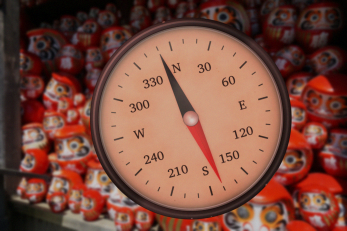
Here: 170 °
